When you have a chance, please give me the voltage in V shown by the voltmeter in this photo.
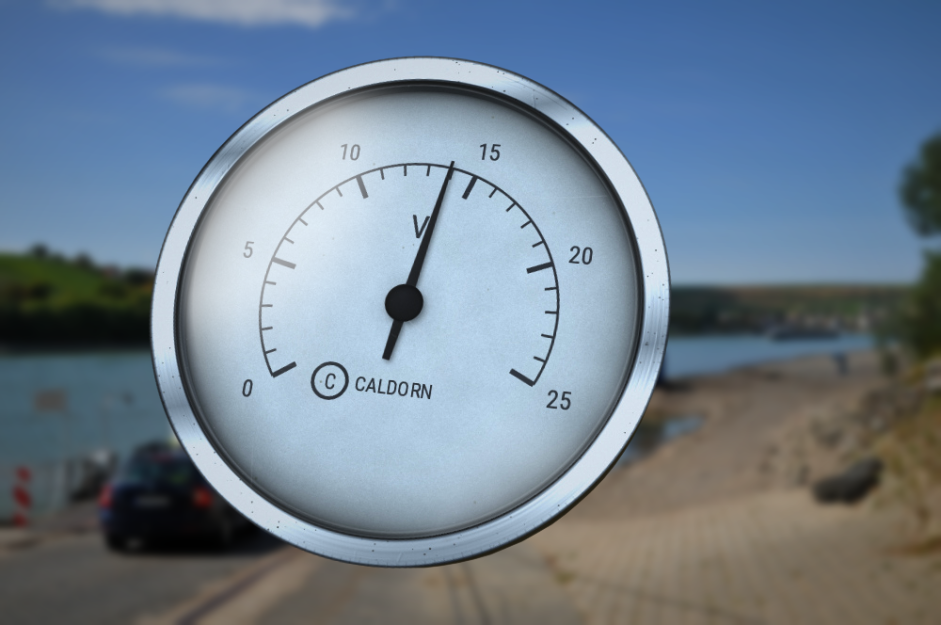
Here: 14 V
